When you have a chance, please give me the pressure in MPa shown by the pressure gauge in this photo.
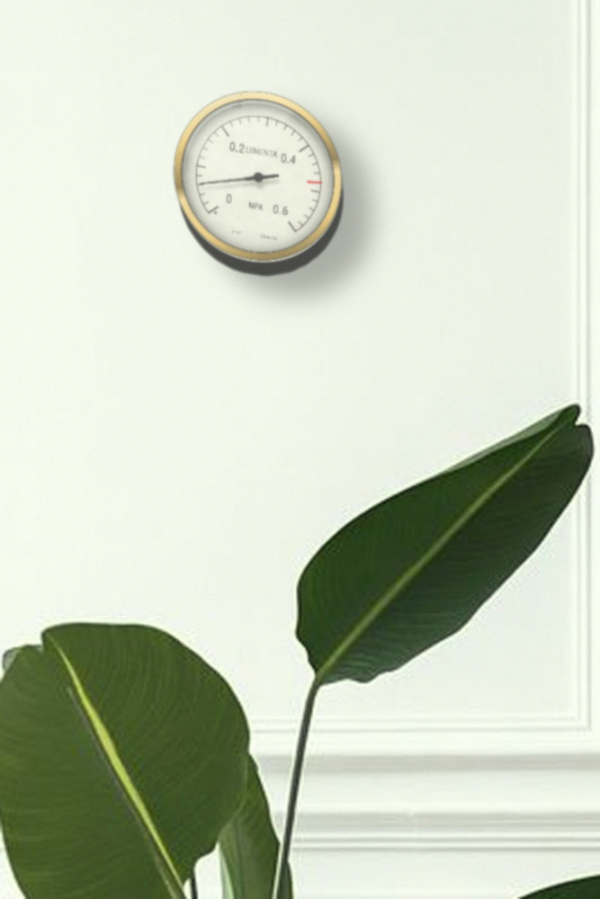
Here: 0.06 MPa
